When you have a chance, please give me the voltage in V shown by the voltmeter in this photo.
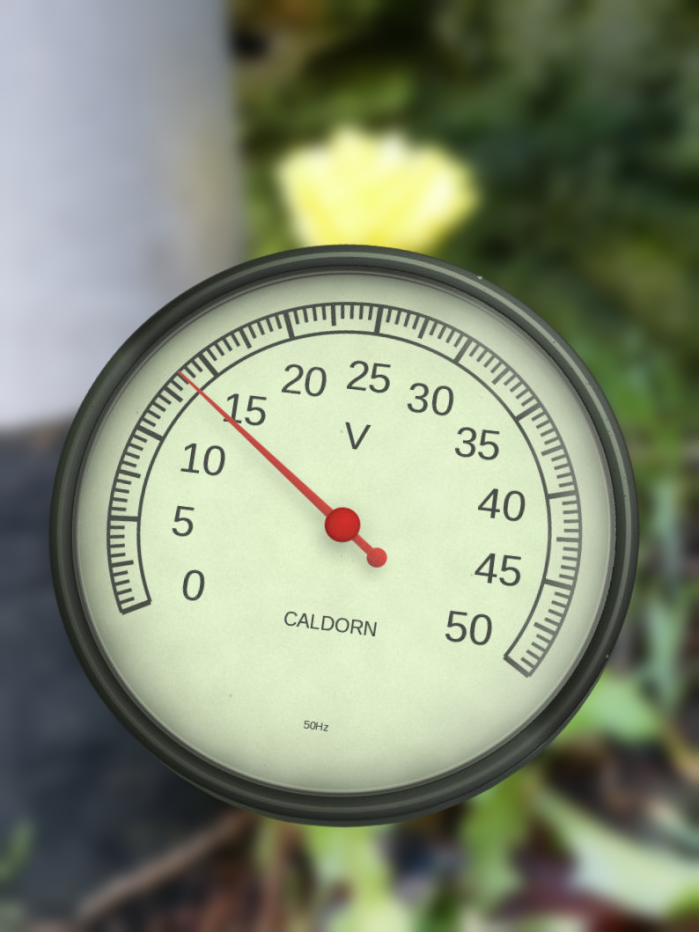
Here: 13.5 V
